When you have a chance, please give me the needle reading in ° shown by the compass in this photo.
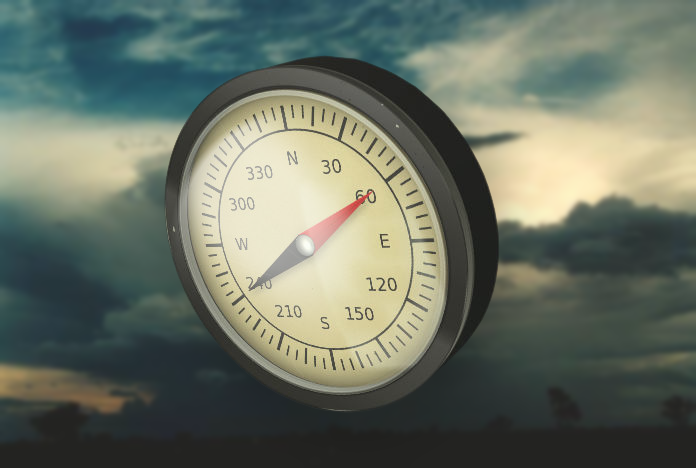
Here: 60 °
